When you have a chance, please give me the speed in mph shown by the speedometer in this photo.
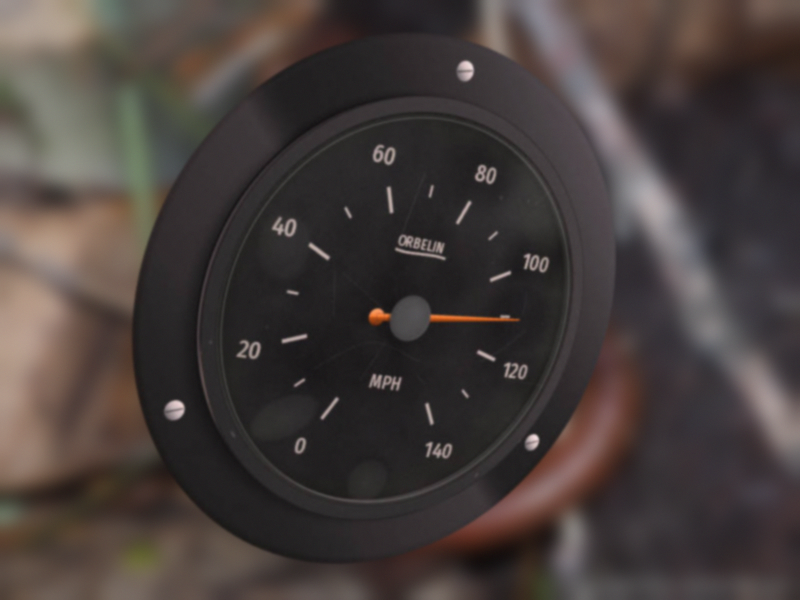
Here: 110 mph
